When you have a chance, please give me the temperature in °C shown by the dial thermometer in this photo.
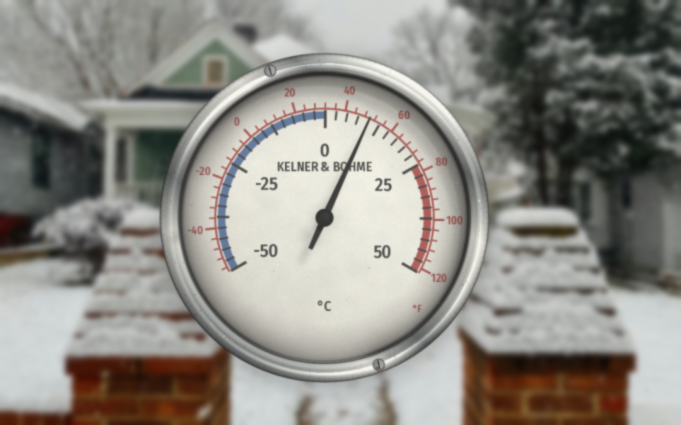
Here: 10 °C
